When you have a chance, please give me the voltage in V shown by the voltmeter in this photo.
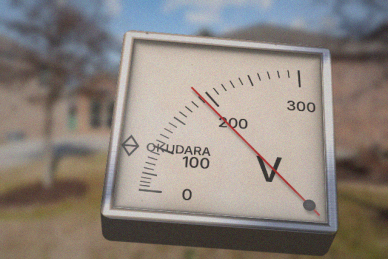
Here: 190 V
